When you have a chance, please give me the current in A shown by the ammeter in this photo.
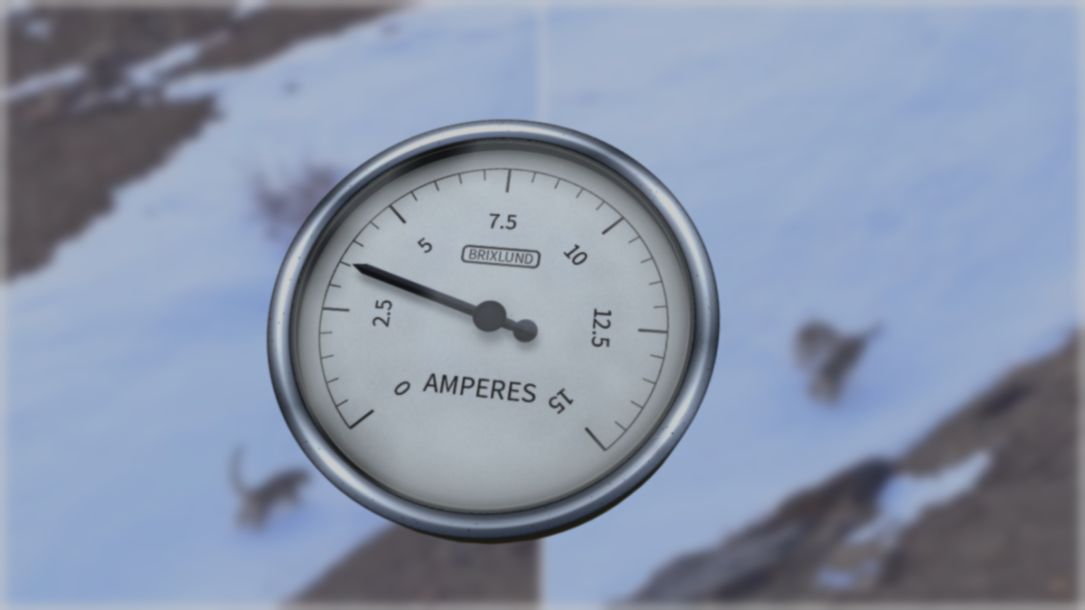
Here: 3.5 A
